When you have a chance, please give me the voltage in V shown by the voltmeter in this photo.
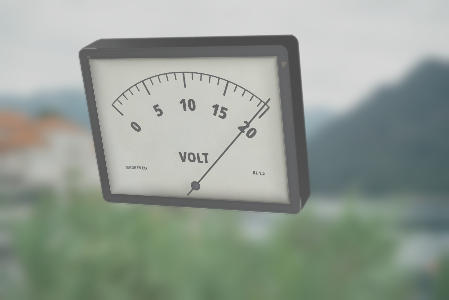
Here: 19.5 V
